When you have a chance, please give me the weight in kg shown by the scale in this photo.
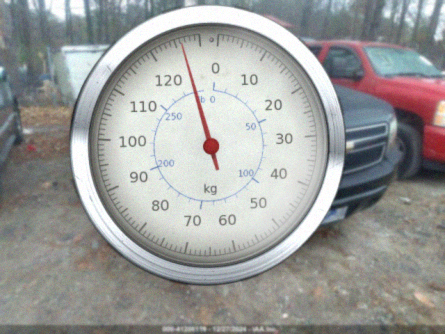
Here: 126 kg
